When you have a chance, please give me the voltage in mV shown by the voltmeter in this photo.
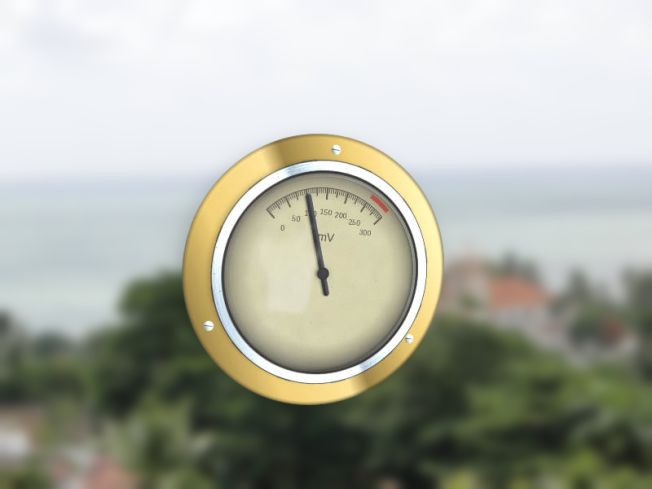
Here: 100 mV
